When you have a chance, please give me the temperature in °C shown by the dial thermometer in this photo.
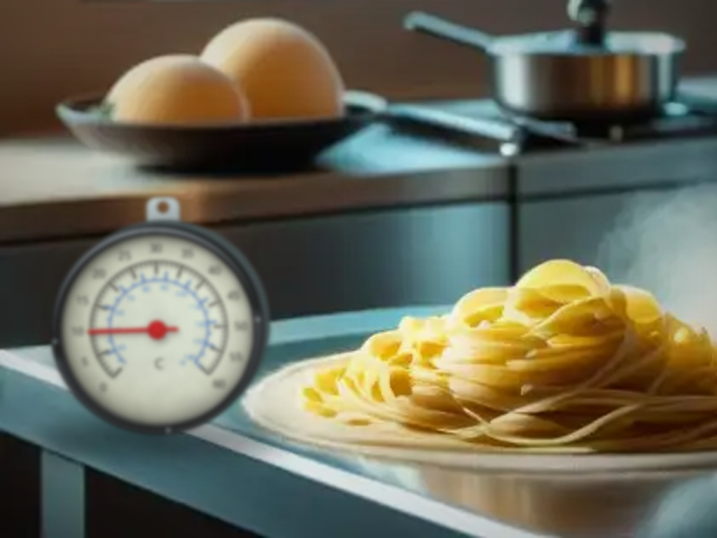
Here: 10 °C
